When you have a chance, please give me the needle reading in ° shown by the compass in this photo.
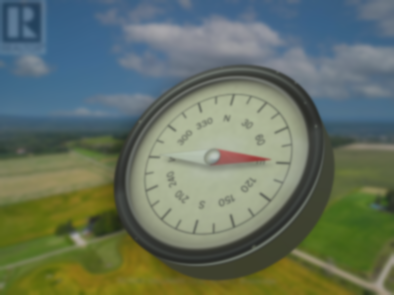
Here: 90 °
